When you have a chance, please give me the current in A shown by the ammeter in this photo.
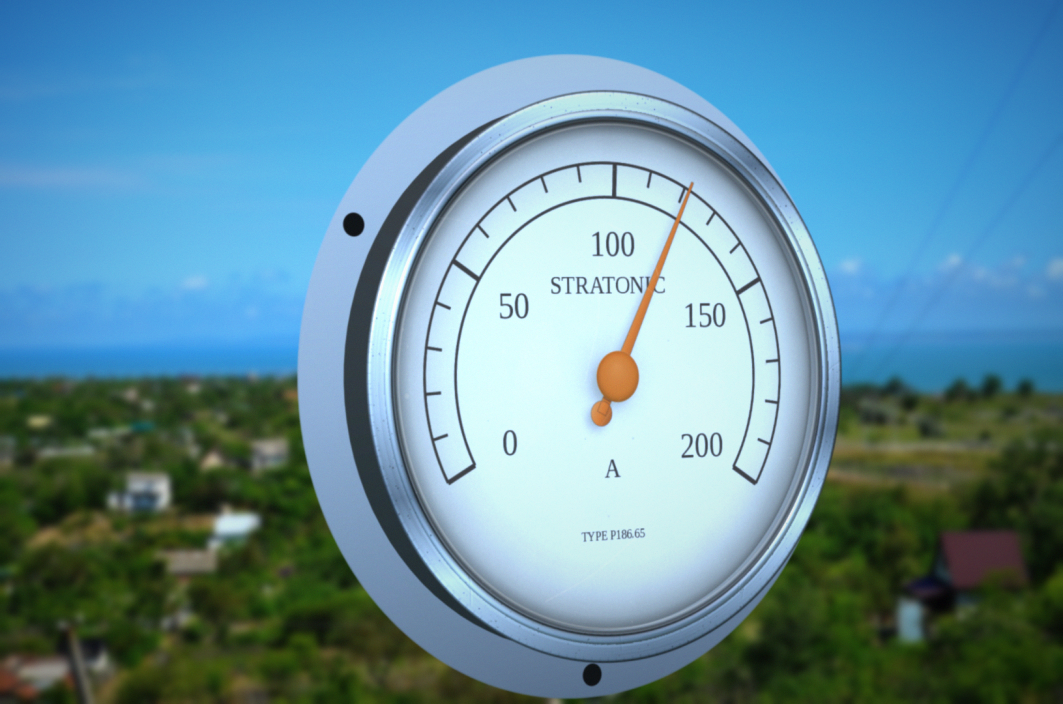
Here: 120 A
